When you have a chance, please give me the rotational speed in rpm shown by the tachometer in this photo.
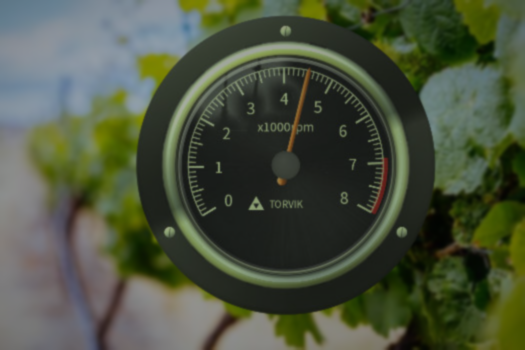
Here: 4500 rpm
